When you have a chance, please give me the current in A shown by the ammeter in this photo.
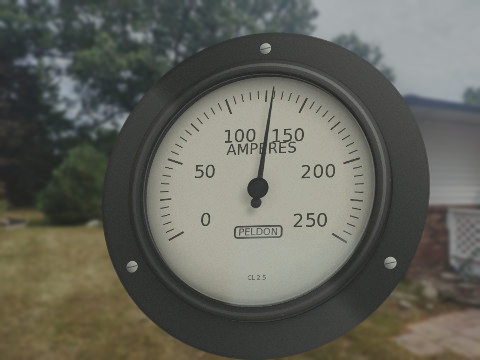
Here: 130 A
